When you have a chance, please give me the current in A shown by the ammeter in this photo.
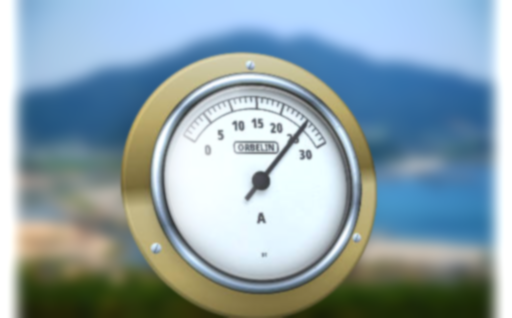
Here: 25 A
